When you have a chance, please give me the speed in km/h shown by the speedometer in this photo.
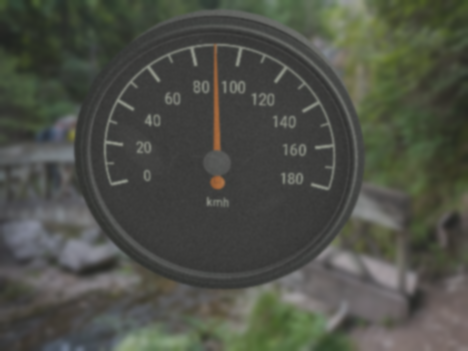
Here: 90 km/h
